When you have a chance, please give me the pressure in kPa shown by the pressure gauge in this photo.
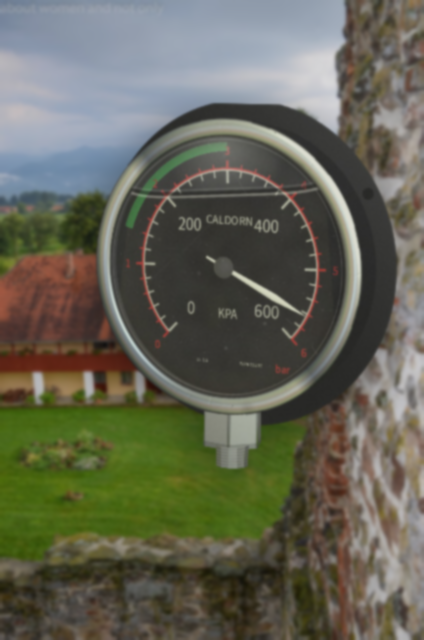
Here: 560 kPa
